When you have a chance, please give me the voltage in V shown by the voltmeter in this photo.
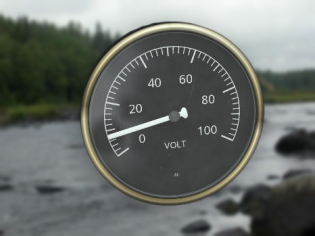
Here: 8 V
